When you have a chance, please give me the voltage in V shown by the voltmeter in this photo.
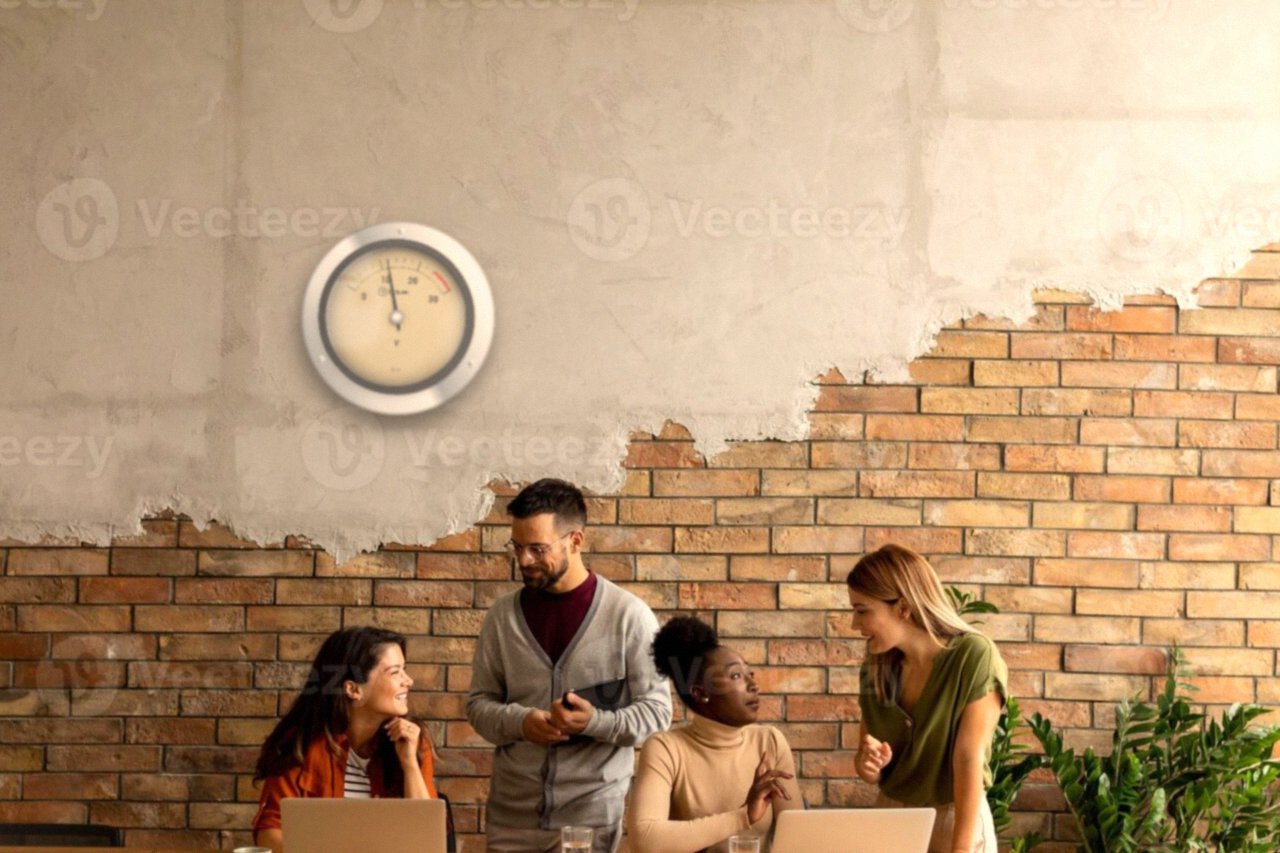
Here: 12 V
